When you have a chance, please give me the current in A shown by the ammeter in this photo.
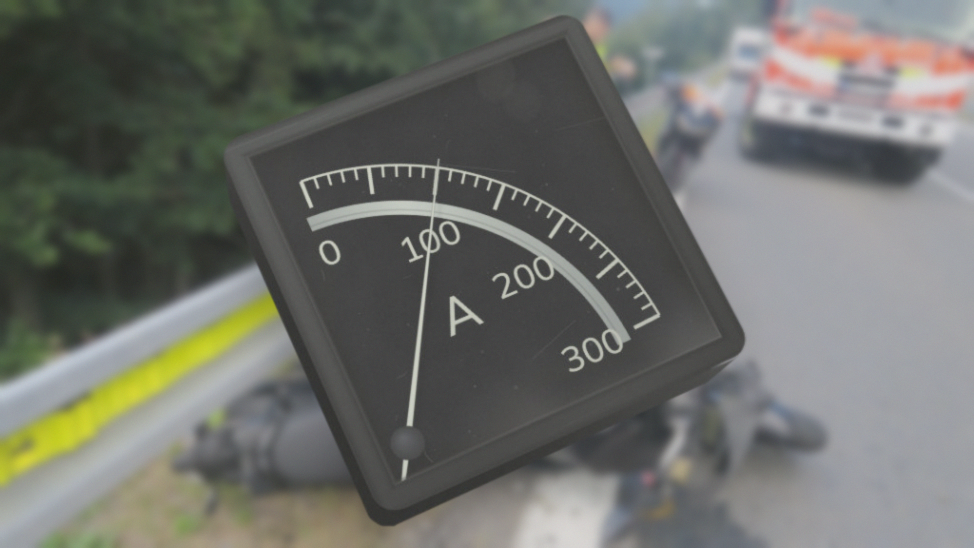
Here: 100 A
